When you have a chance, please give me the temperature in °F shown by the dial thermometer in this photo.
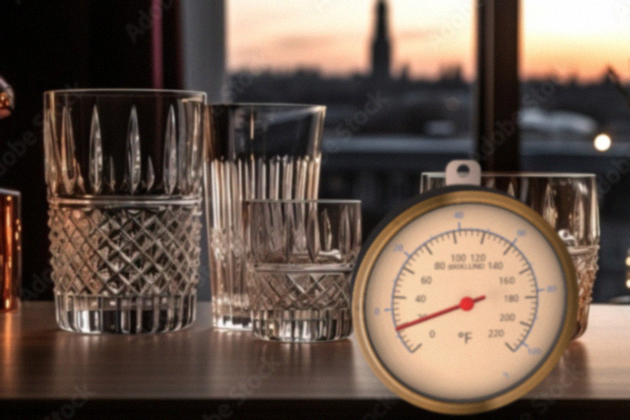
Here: 20 °F
